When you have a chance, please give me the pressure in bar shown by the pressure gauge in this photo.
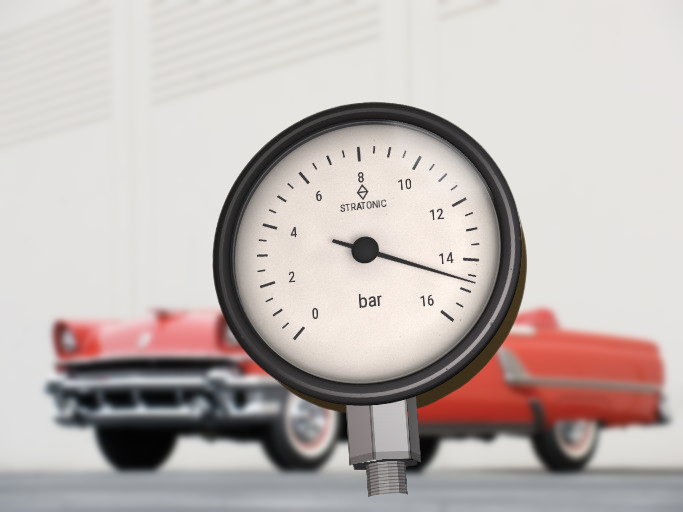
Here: 14.75 bar
